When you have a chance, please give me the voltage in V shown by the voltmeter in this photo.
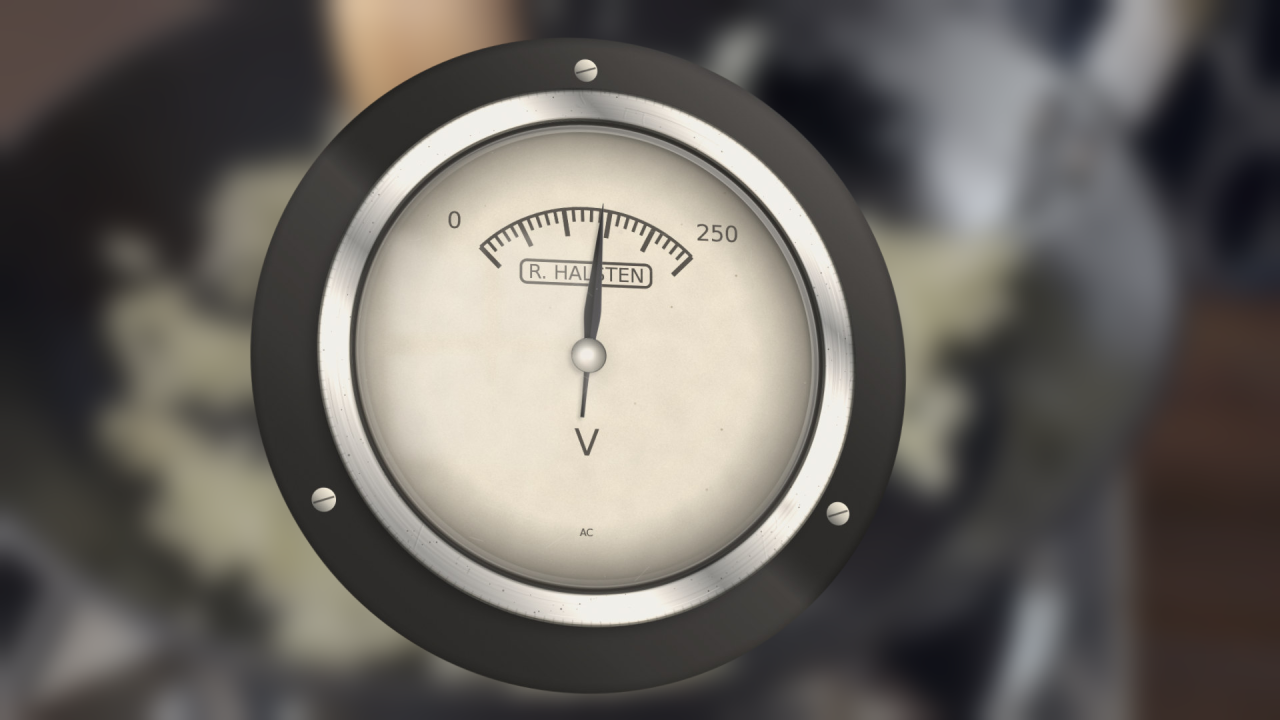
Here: 140 V
